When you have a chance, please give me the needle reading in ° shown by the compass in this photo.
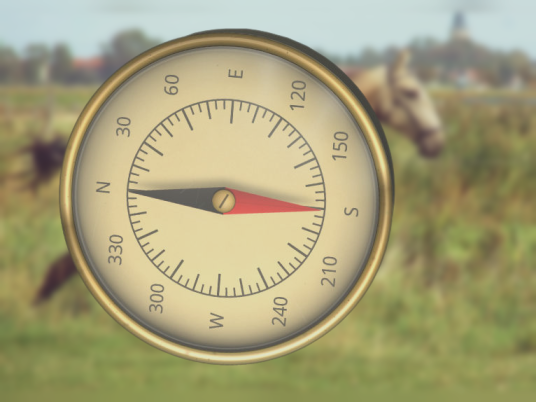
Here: 180 °
